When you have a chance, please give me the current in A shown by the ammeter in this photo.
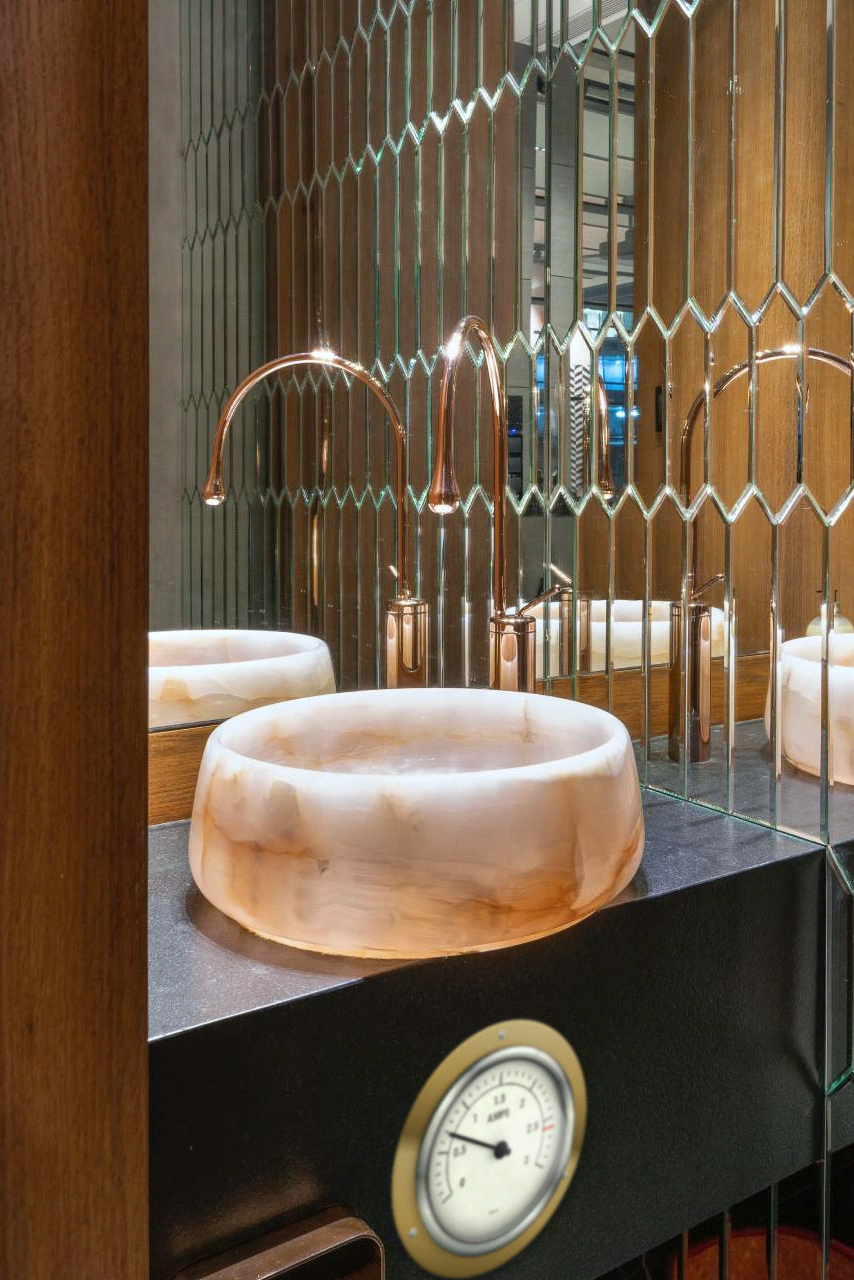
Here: 0.7 A
